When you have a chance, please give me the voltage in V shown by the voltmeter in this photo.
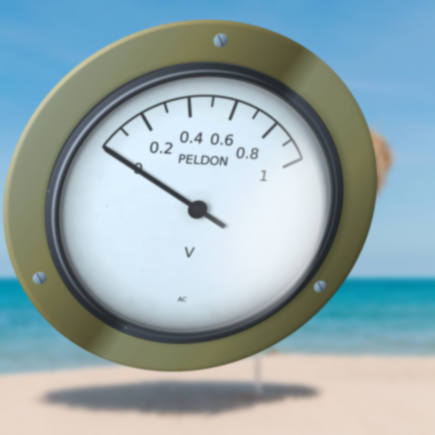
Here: 0 V
